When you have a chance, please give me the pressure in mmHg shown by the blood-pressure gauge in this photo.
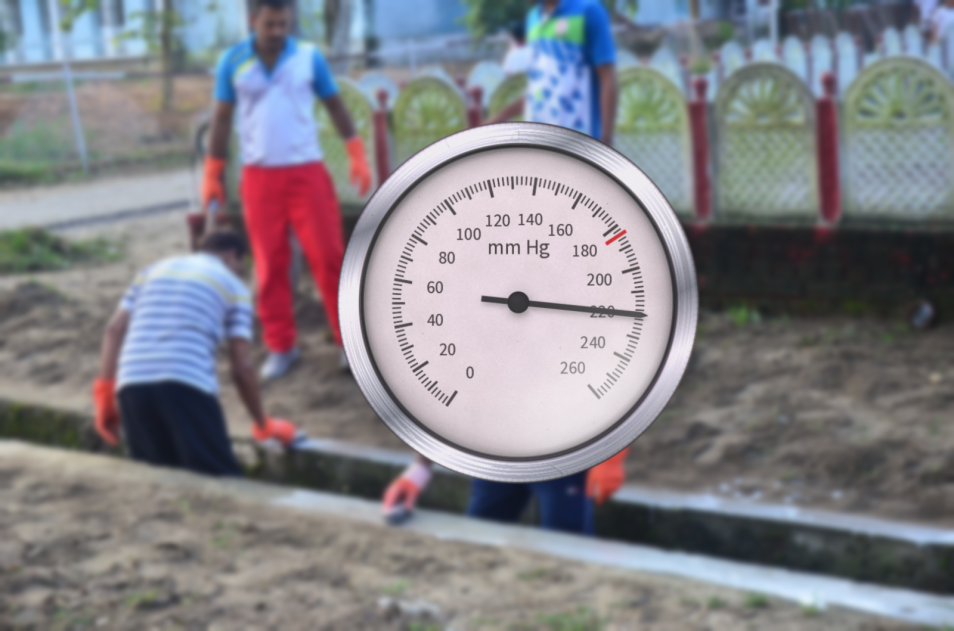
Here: 220 mmHg
